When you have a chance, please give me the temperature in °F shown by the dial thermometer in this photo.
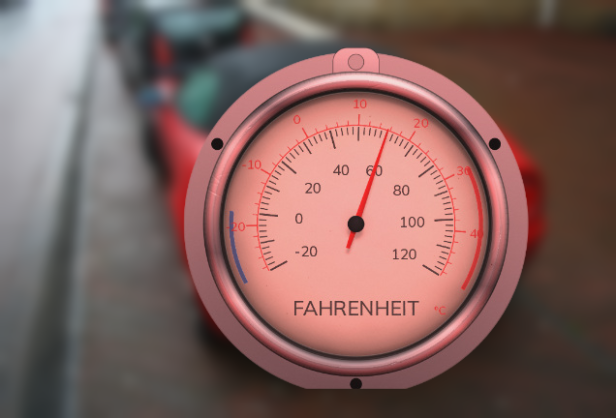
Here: 60 °F
